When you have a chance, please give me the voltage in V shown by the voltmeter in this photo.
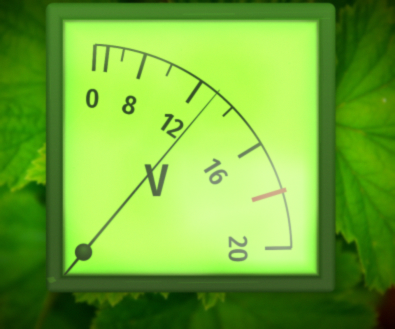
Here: 13 V
